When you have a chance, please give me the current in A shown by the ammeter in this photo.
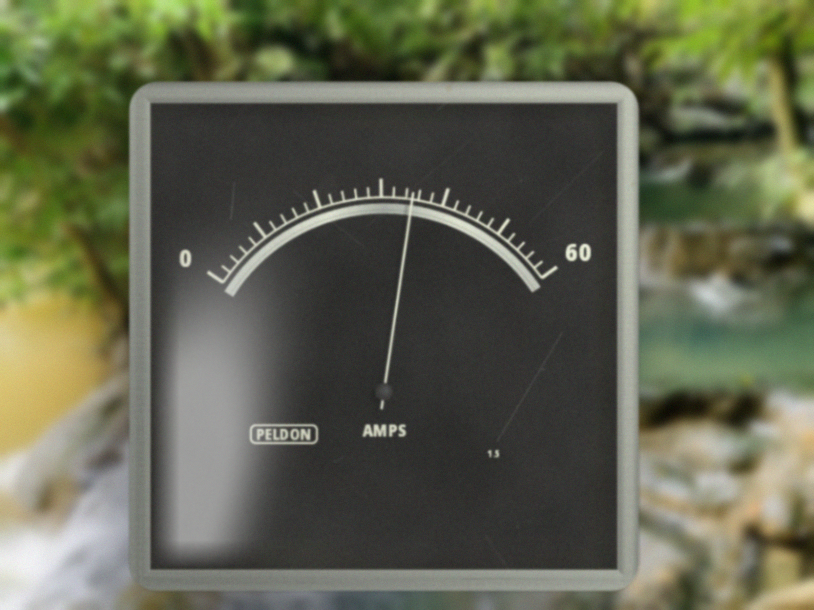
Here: 35 A
